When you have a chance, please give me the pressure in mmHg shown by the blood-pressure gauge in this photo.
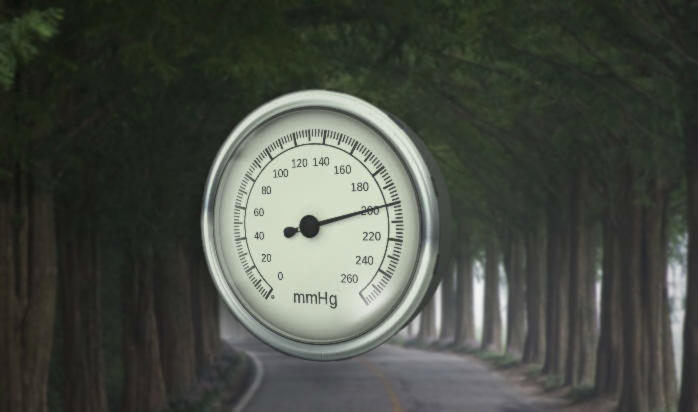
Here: 200 mmHg
